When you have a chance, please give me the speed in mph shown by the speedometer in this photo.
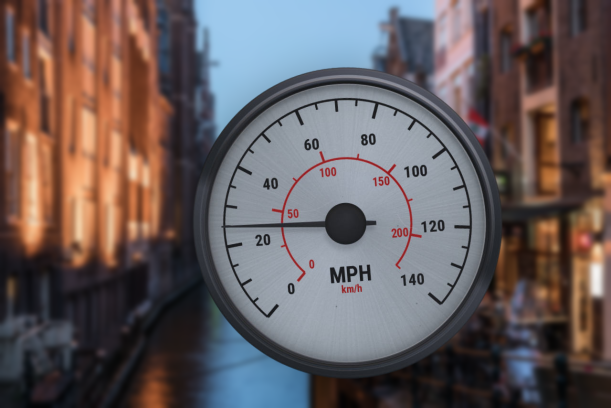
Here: 25 mph
